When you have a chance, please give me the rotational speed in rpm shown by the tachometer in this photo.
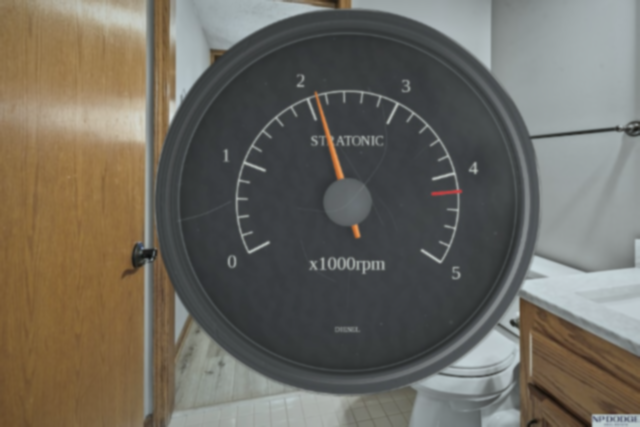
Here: 2100 rpm
